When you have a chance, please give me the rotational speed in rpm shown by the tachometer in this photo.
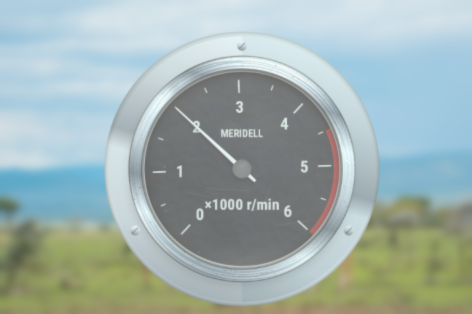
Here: 2000 rpm
